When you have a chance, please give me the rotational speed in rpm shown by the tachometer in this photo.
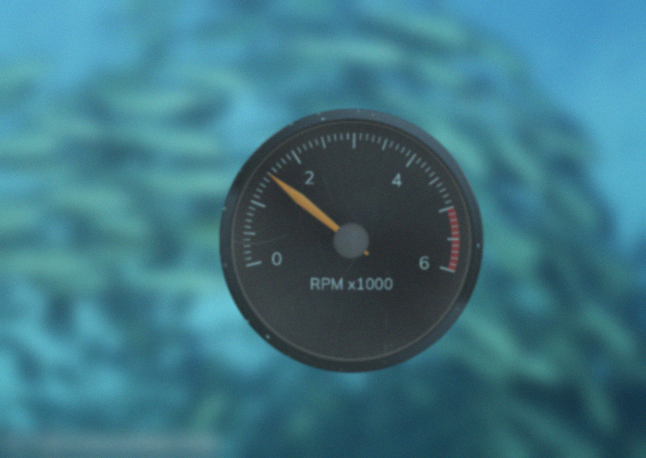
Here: 1500 rpm
